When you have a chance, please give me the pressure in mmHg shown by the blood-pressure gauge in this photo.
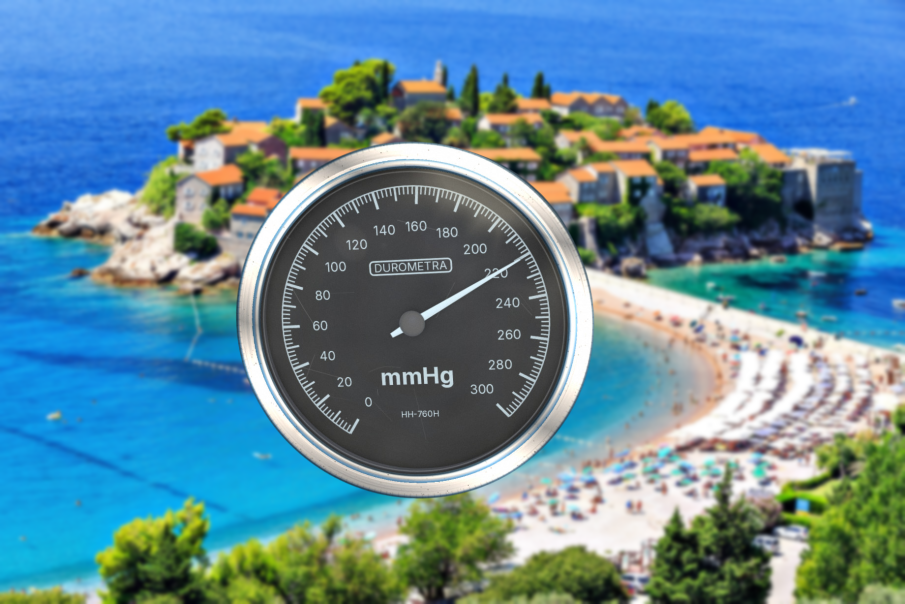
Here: 220 mmHg
